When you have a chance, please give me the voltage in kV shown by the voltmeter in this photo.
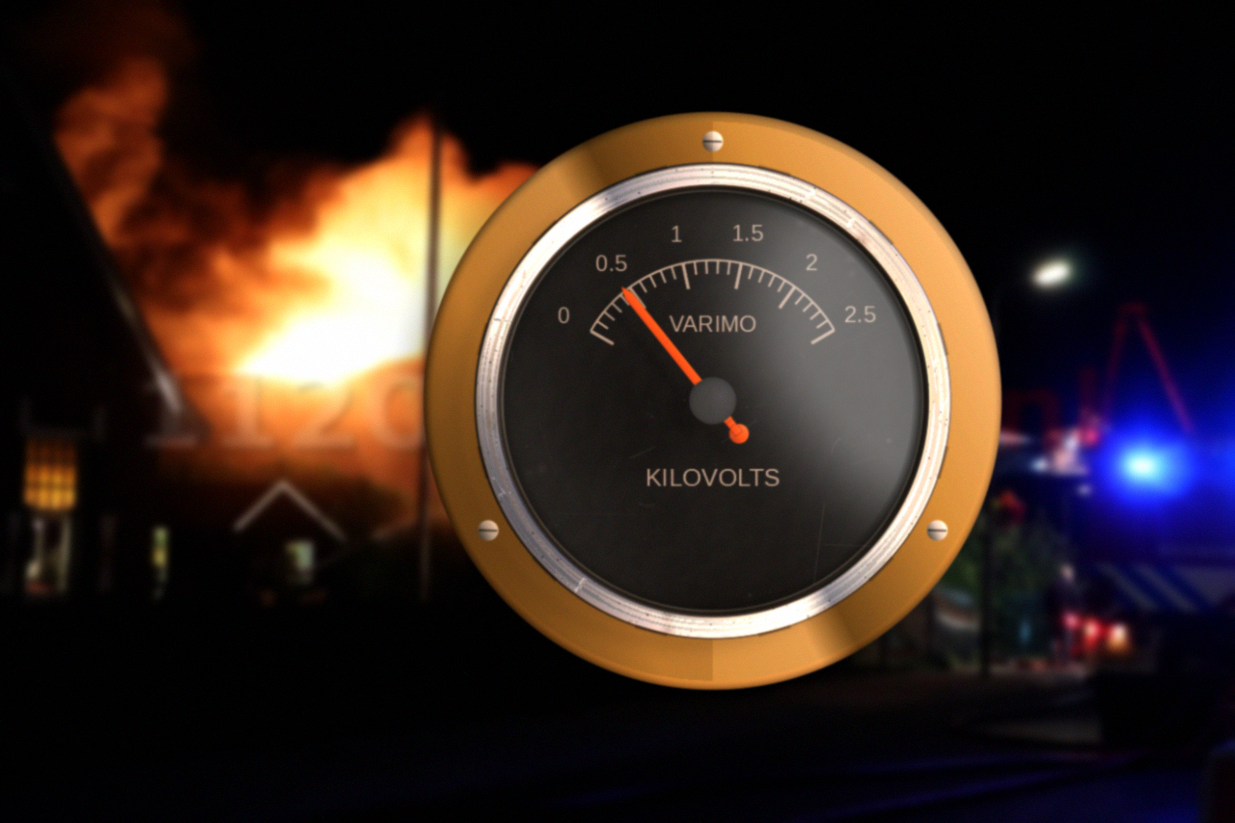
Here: 0.45 kV
